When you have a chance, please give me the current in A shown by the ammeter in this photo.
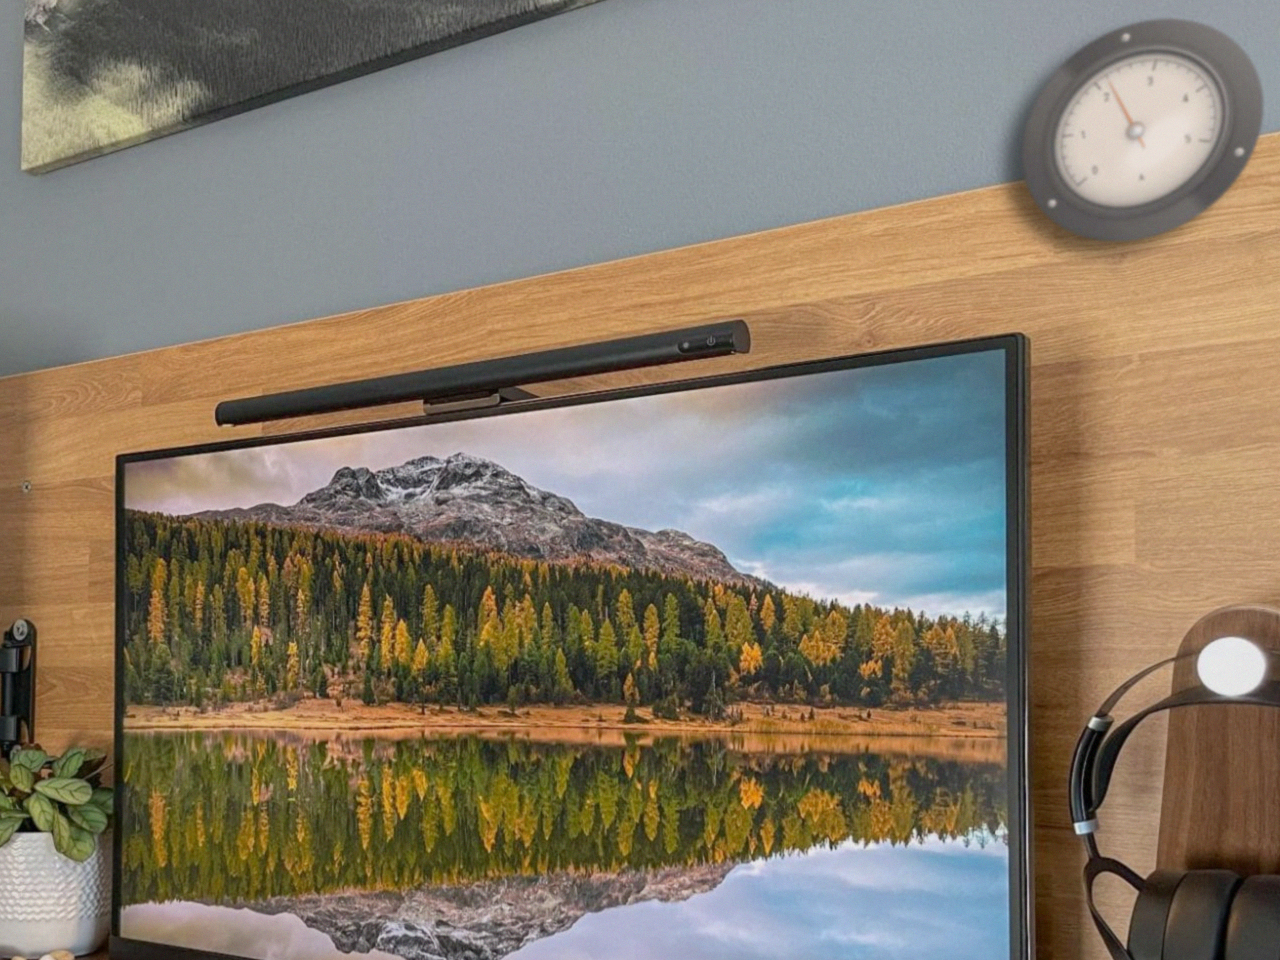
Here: 2.2 A
